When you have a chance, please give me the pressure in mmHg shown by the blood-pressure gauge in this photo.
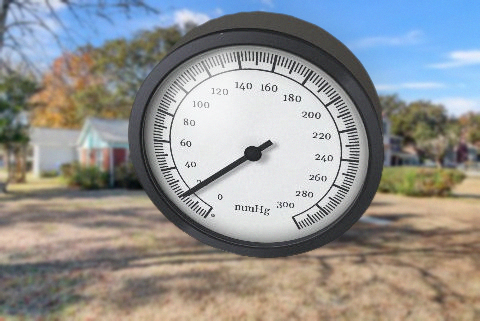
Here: 20 mmHg
